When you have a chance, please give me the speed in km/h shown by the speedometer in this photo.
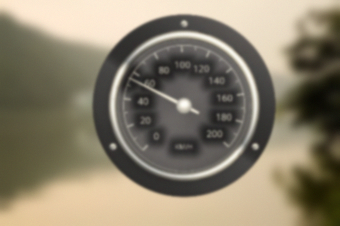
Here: 55 km/h
